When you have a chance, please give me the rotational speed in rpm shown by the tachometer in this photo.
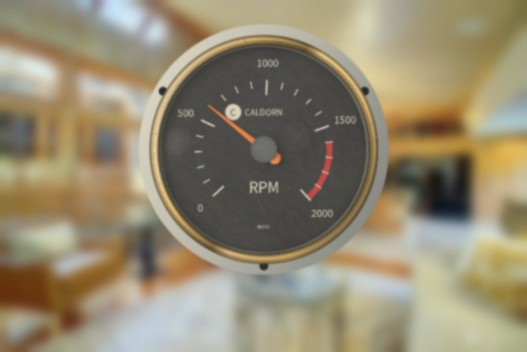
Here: 600 rpm
